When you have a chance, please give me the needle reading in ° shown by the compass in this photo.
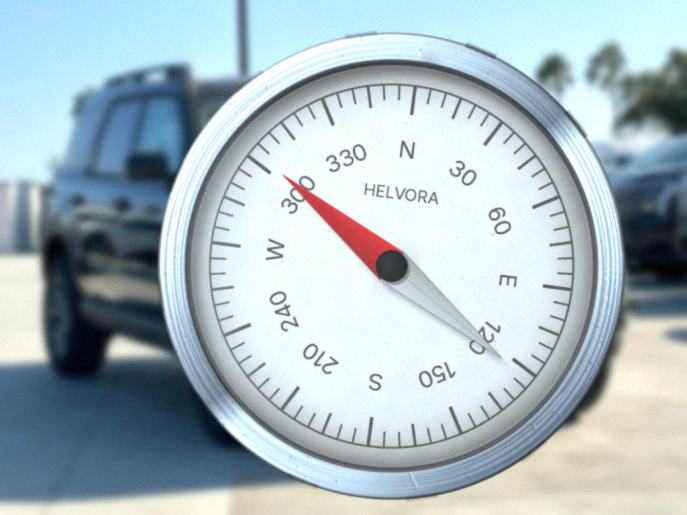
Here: 302.5 °
